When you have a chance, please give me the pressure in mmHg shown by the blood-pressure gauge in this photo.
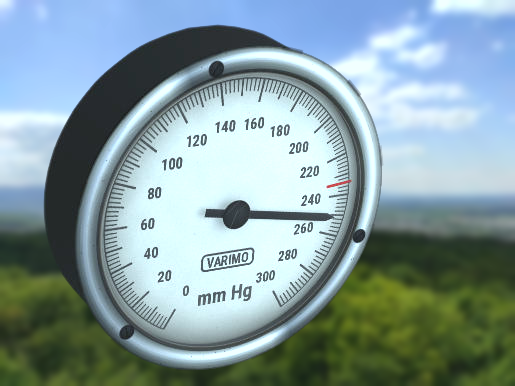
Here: 250 mmHg
